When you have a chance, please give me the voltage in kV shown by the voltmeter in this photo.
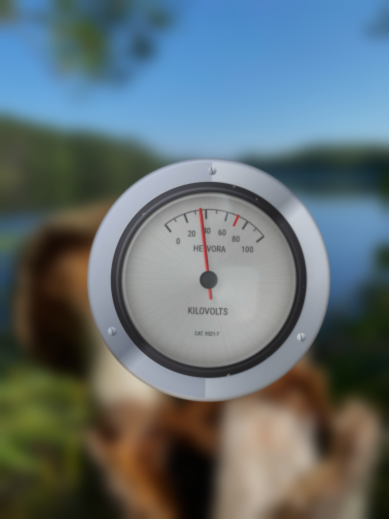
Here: 35 kV
